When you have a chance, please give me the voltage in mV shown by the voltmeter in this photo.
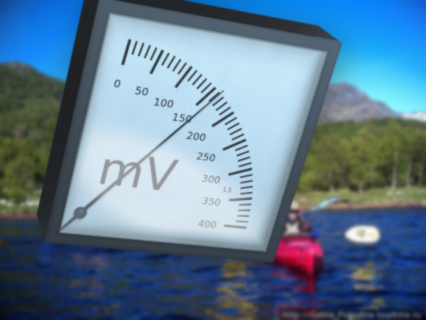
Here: 160 mV
